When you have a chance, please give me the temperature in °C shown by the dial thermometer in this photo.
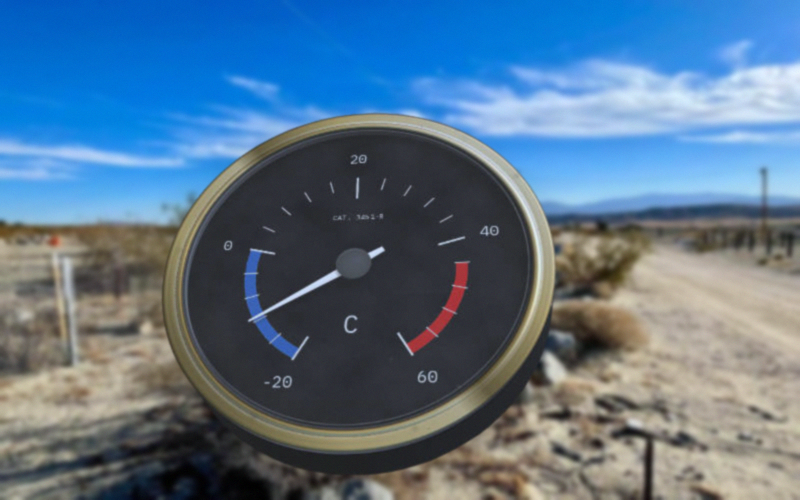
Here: -12 °C
